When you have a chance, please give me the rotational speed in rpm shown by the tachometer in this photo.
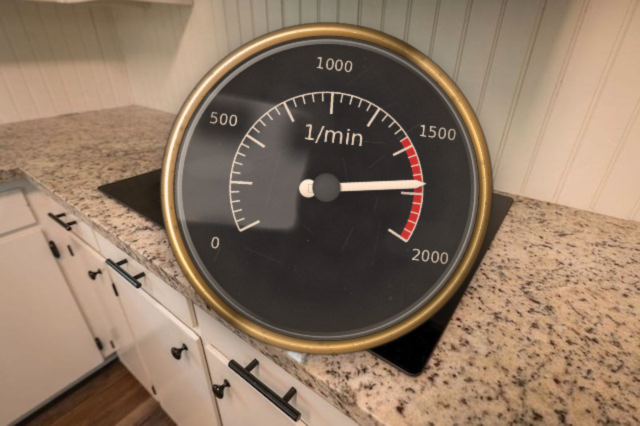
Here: 1700 rpm
